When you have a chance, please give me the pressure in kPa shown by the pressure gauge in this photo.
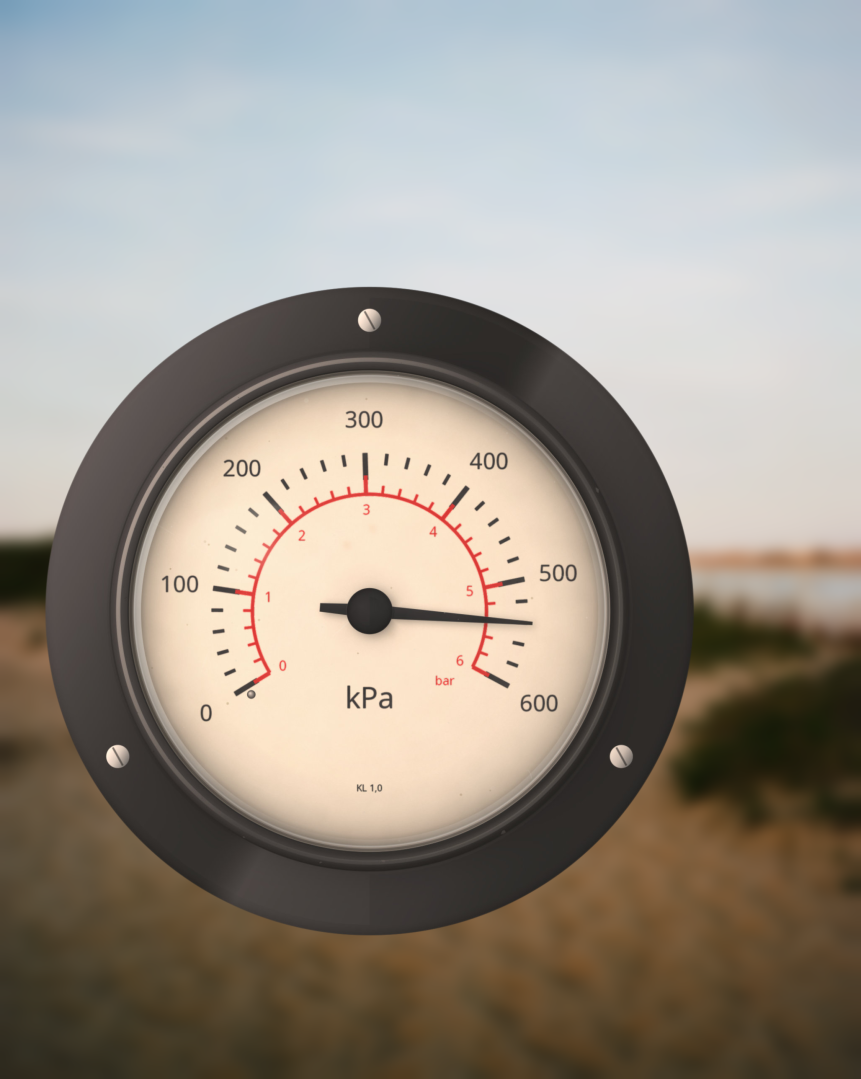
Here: 540 kPa
